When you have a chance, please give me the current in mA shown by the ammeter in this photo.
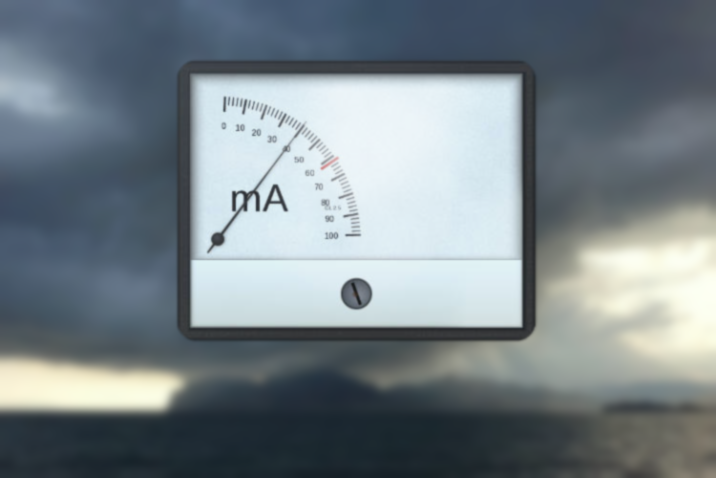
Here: 40 mA
